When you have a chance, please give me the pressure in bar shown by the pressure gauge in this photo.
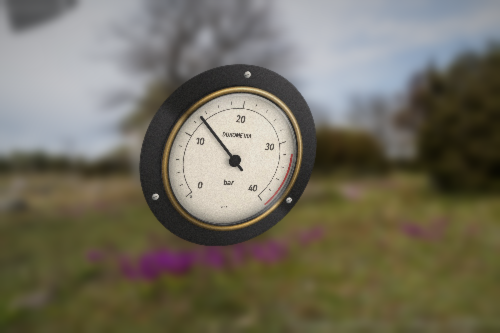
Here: 13 bar
